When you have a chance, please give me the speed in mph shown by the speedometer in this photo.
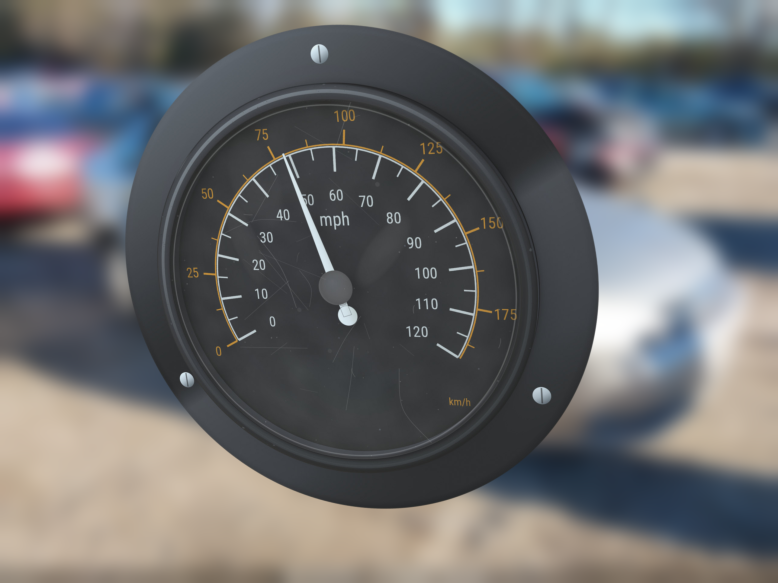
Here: 50 mph
